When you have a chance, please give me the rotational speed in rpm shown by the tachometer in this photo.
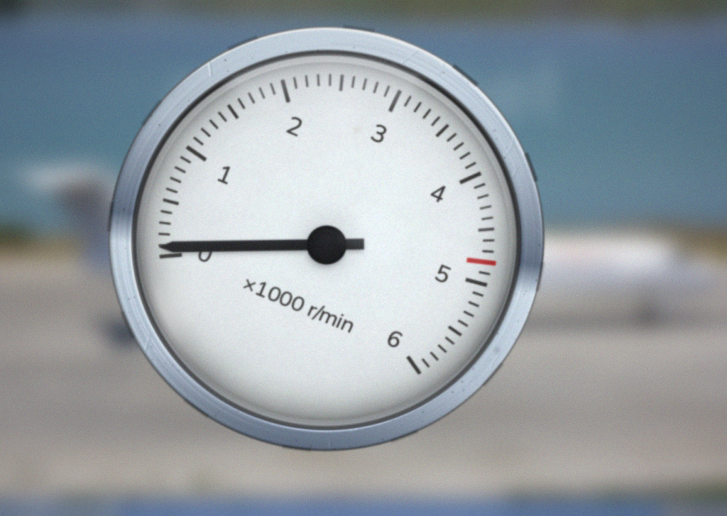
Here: 100 rpm
